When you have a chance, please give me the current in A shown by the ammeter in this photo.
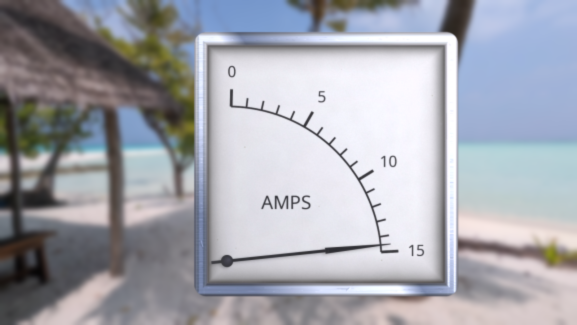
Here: 14.5 A
